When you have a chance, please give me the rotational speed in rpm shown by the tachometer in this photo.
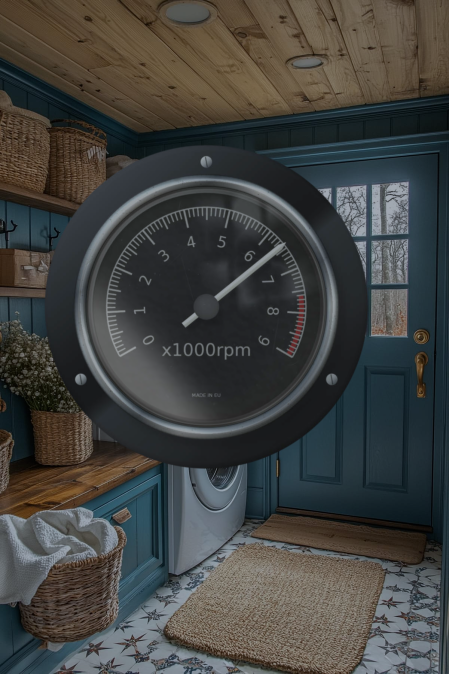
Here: 6400 rpm
